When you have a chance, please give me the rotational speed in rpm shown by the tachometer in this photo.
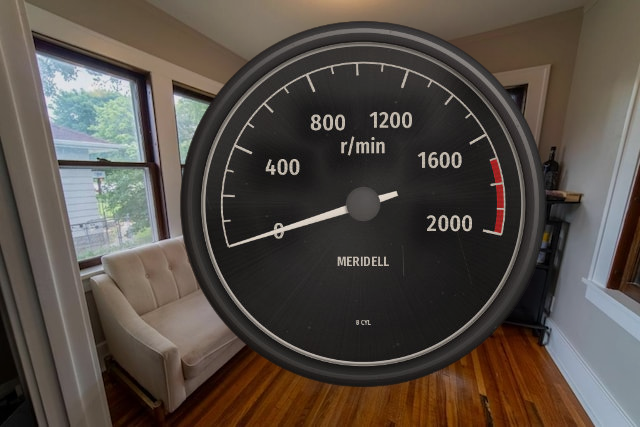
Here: 0 rpm
